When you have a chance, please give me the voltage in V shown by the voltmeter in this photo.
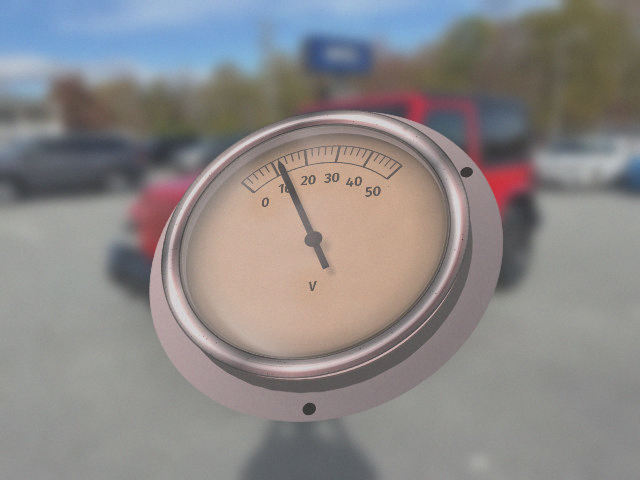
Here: 12 V
